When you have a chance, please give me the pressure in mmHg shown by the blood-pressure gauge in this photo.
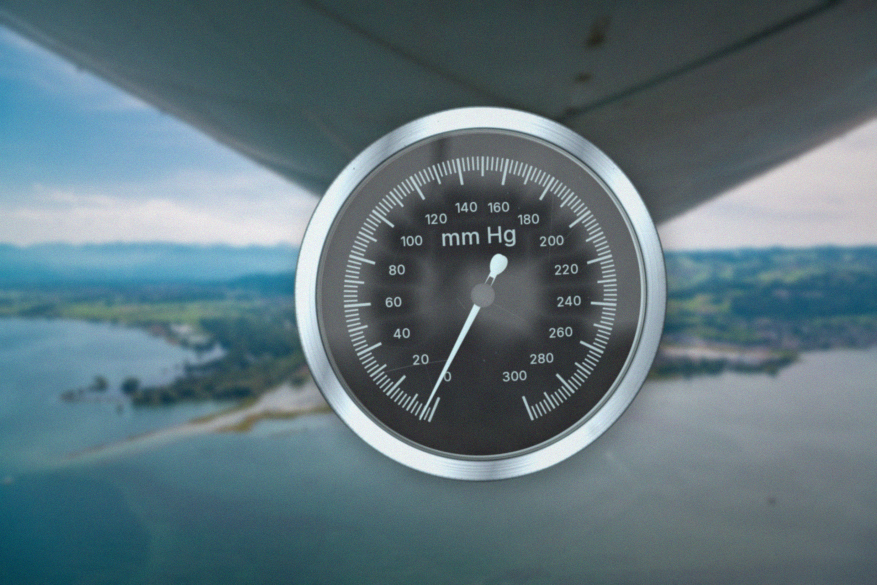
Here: 4 mmHg
